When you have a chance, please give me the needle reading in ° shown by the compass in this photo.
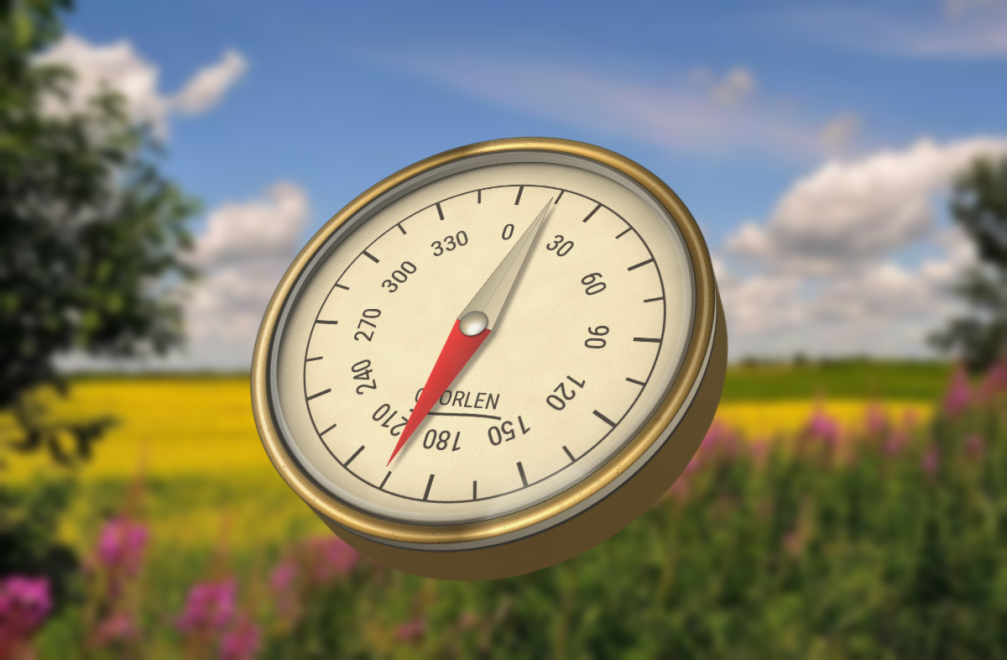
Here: 195 °
